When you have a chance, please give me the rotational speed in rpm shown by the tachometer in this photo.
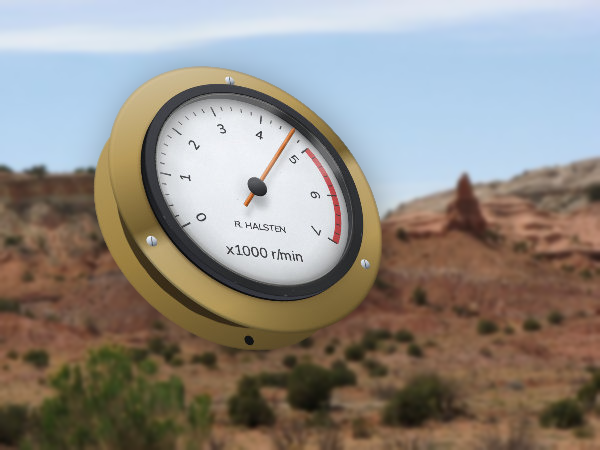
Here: 4600 rpm
